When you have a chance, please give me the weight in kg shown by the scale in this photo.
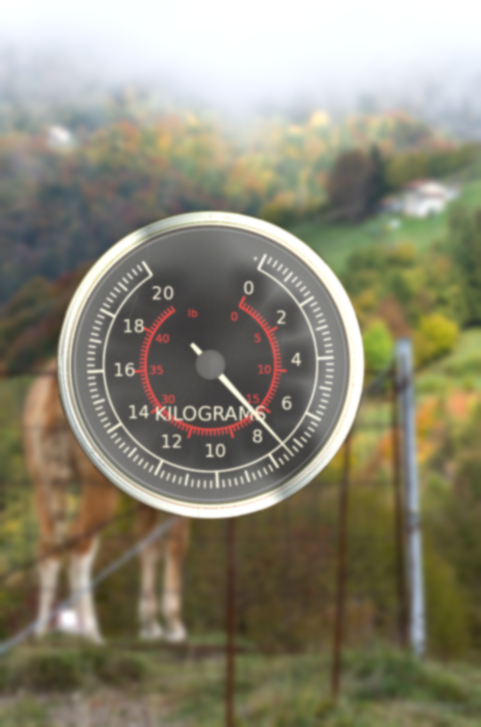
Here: 7.4 kg
